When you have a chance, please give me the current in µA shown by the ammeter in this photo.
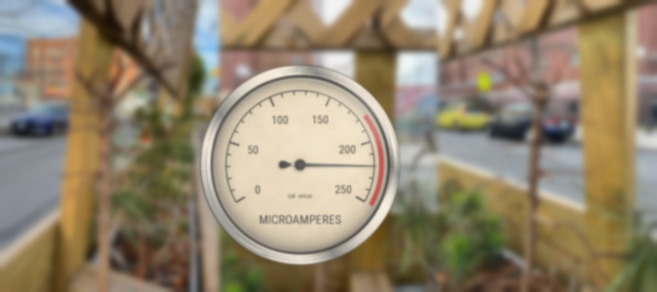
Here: 220 µA
